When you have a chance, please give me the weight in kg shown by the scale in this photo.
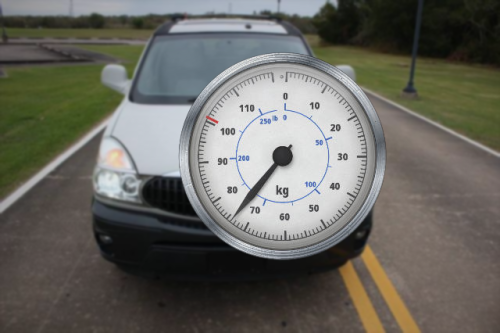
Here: 74 kg
